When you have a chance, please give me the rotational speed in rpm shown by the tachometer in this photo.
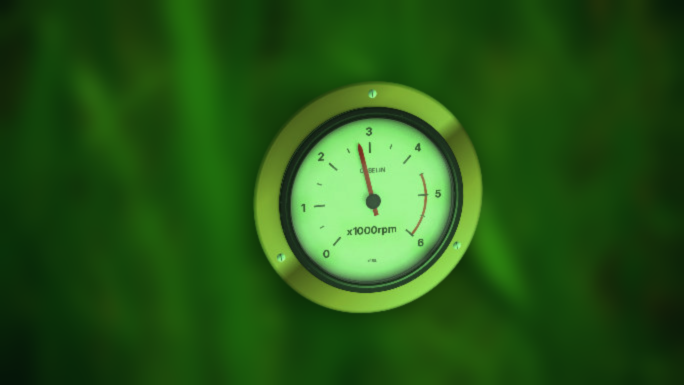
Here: 2750 rpm
